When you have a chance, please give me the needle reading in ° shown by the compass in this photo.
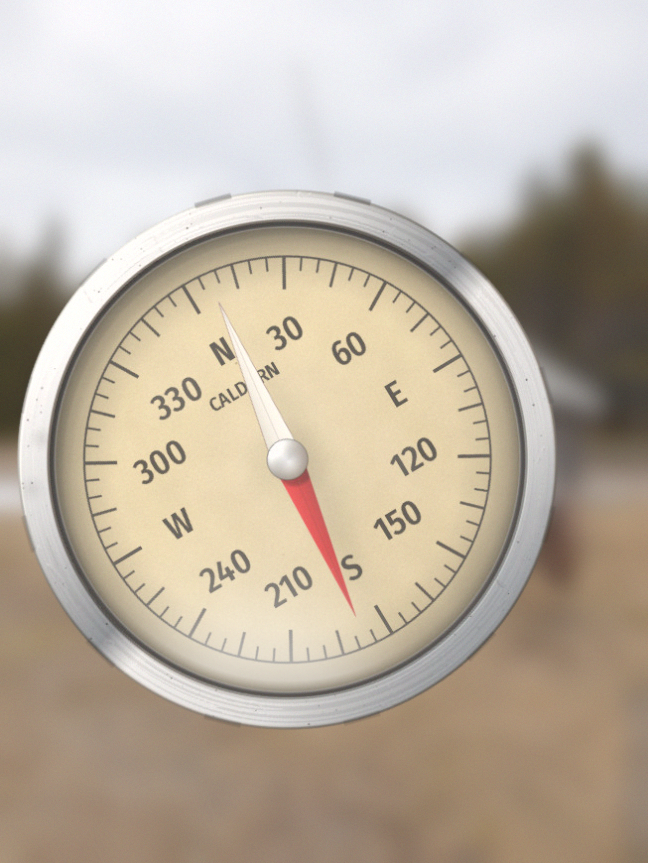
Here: 187.5 °
